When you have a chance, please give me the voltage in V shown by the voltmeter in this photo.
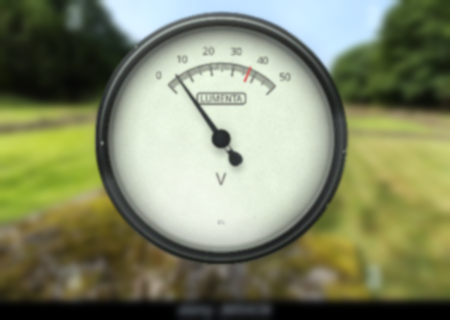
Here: 5 V
